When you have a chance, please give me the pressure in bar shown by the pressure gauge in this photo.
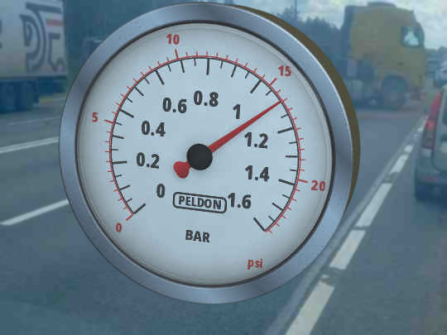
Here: 1.1 bar
